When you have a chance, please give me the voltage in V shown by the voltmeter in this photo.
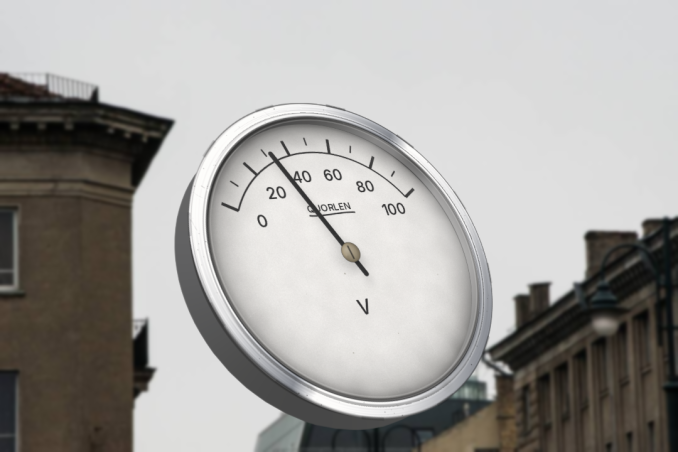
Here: 30 V
